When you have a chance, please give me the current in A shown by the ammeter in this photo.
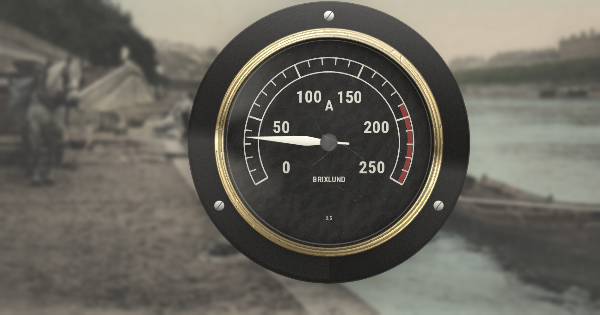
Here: 35 A
